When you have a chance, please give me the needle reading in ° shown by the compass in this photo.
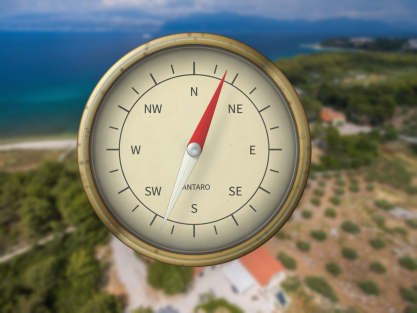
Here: 22.5 °
